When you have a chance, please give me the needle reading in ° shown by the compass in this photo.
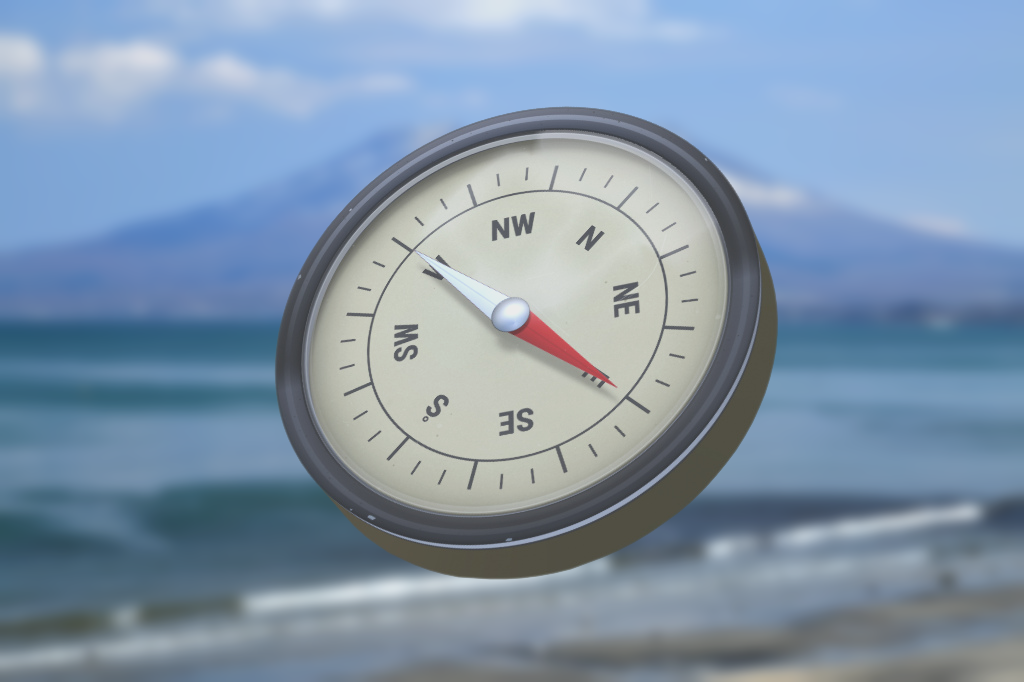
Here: 90 °
